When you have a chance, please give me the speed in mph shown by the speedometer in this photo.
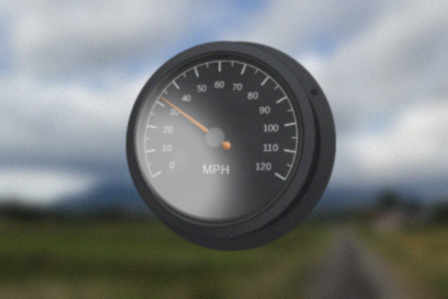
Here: 32.5 mph
